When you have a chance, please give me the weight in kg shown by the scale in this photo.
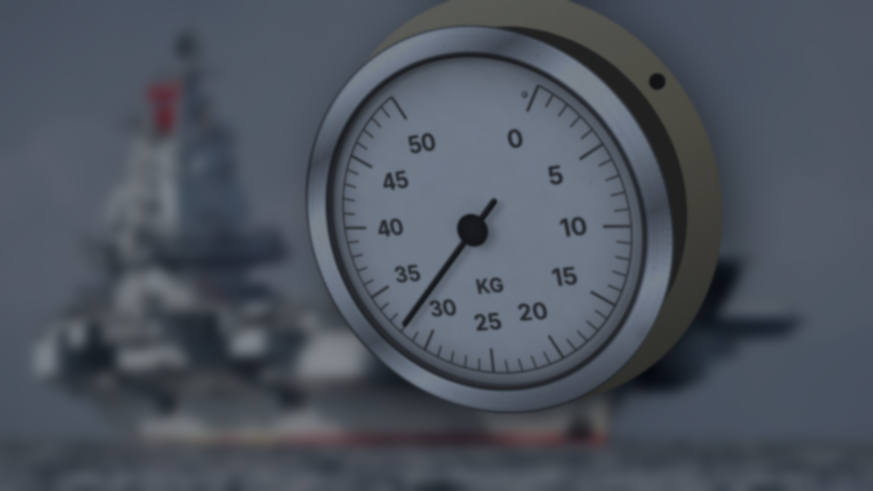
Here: 32 kg
